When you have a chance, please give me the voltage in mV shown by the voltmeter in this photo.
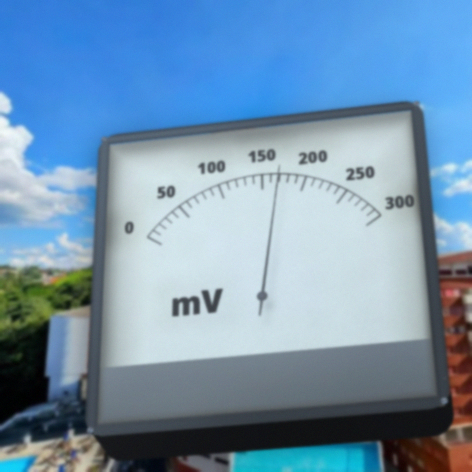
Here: 170 mV
